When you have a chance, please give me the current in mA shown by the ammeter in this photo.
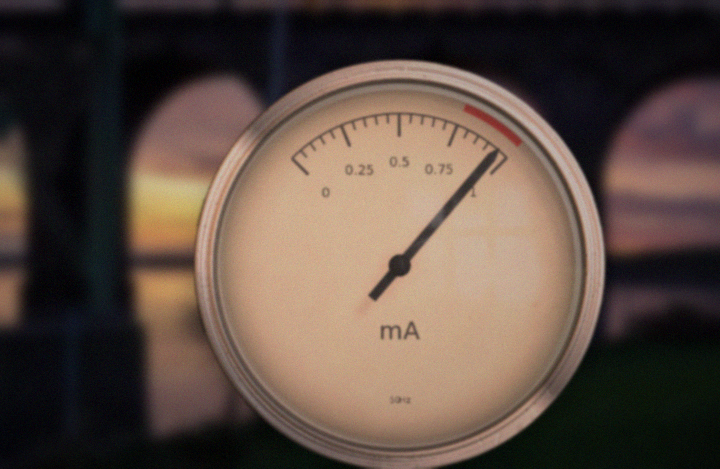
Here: 0.95 mA
